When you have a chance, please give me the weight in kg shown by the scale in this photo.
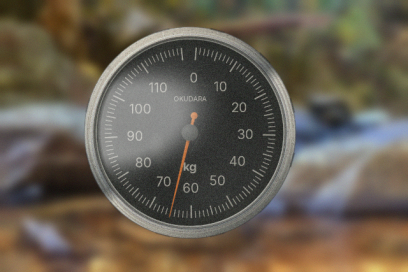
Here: 65 kg
